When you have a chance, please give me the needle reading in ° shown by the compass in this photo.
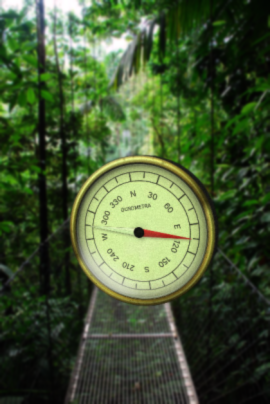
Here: 105 °
